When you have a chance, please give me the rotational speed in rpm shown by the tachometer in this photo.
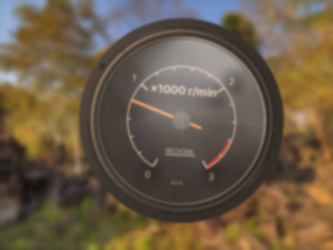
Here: 800 rpm
